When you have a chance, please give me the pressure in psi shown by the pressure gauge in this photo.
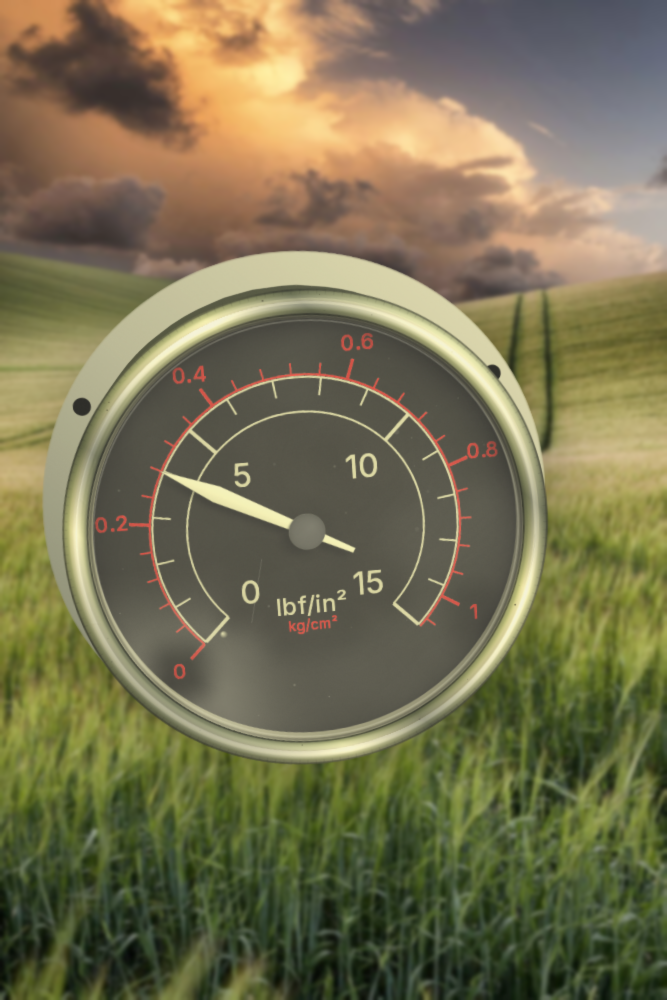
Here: 4 psi
